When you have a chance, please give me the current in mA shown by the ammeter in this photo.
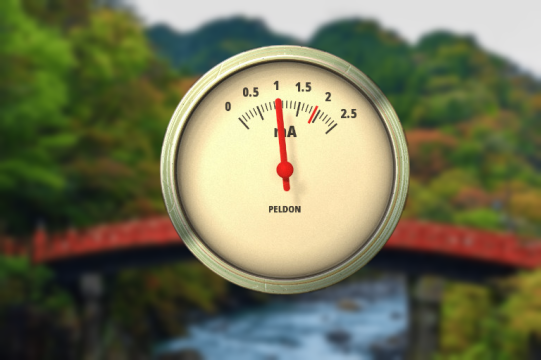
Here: 1 mA
